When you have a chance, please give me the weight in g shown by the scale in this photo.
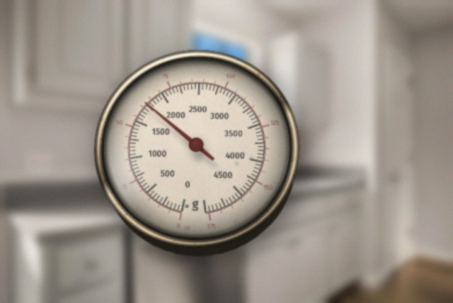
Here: 1750 g
